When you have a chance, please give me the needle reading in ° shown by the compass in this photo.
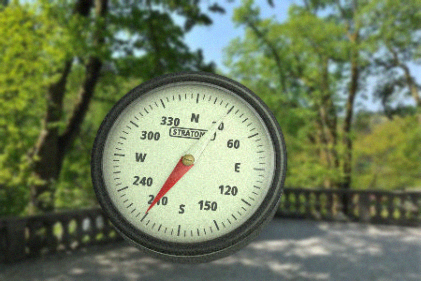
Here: 210 °
